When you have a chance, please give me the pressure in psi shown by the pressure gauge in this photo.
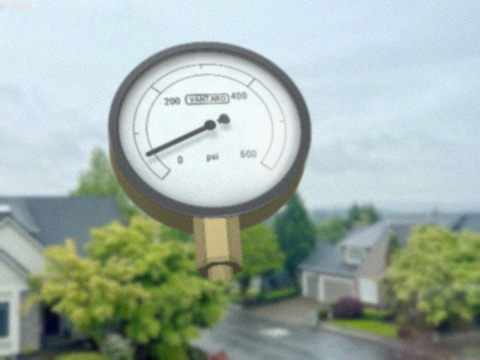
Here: 50 psi
